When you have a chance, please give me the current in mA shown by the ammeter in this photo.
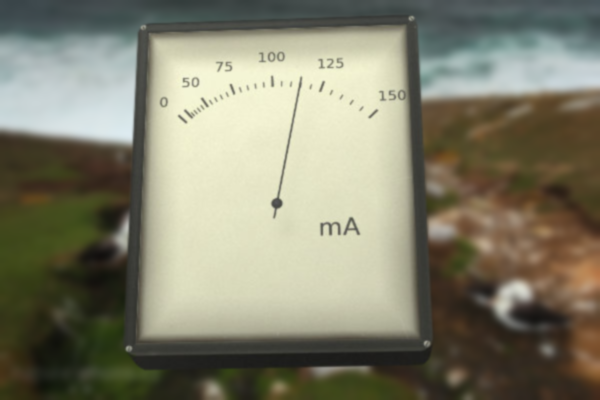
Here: 115 mA
